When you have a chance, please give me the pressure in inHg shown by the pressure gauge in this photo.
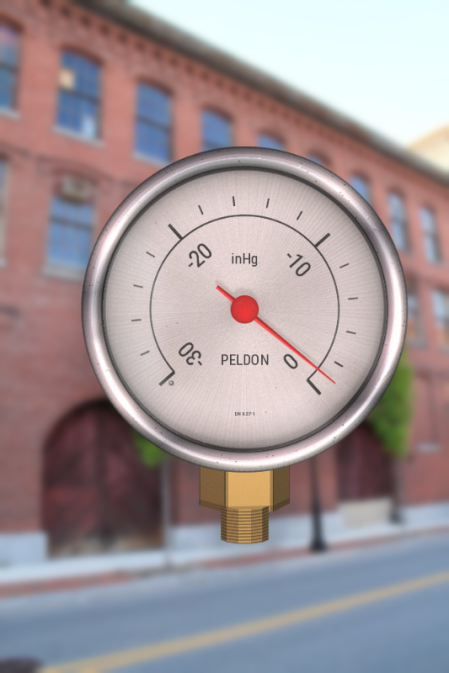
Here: -1 inHg
